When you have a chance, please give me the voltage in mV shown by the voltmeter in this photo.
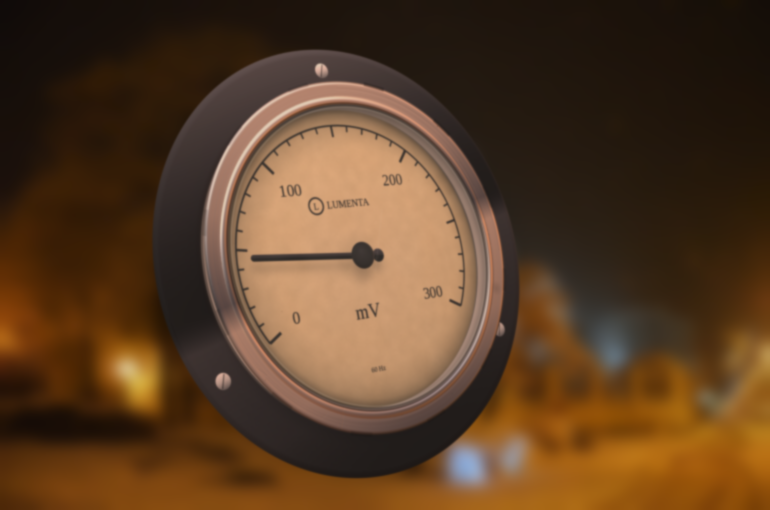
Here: 45 mV
